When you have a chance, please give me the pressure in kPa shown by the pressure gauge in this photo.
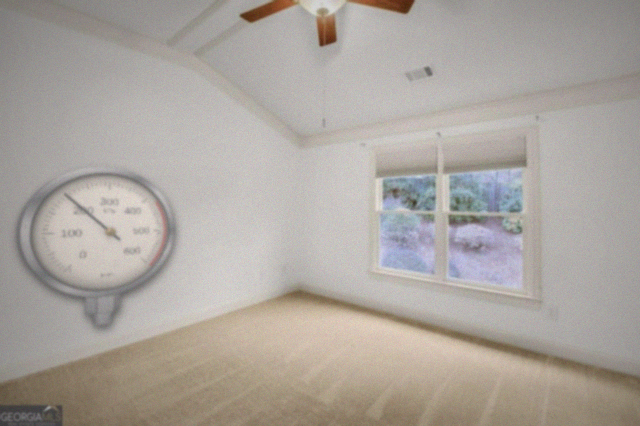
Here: 200 kPa
